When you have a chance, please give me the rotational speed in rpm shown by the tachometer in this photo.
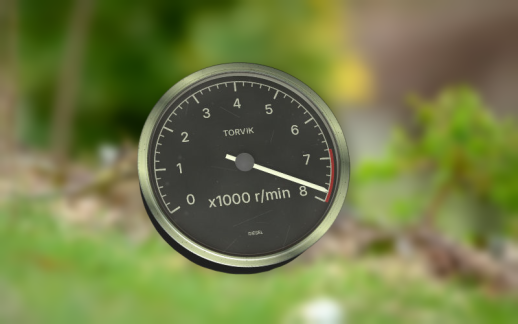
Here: 7800 rpm
